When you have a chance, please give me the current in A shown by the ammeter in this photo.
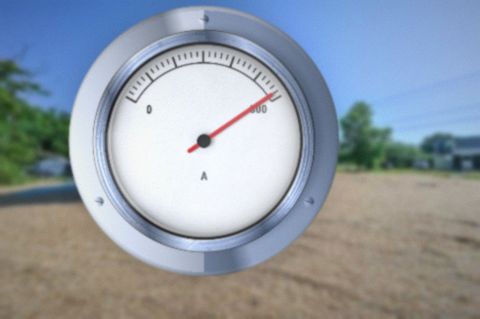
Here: 290 A
